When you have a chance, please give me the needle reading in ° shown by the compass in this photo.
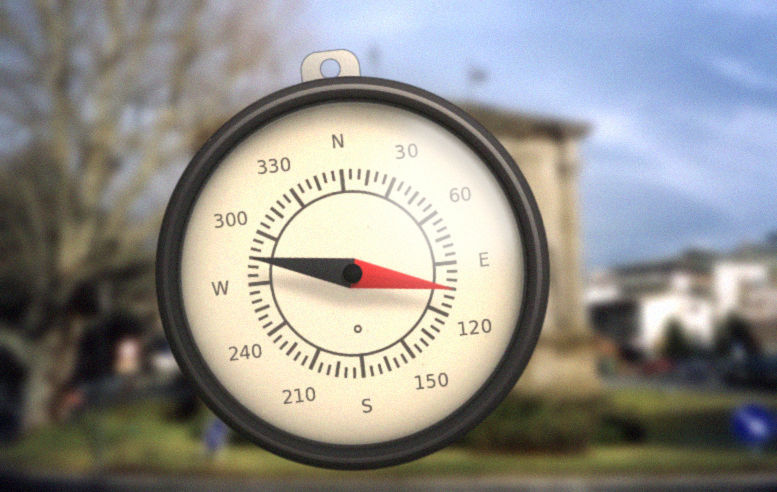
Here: 105 °
